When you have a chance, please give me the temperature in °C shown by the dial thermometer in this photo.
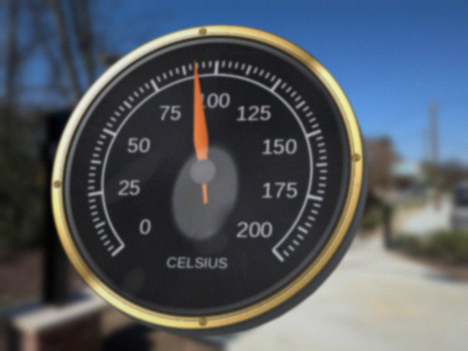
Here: 92.5 °C
